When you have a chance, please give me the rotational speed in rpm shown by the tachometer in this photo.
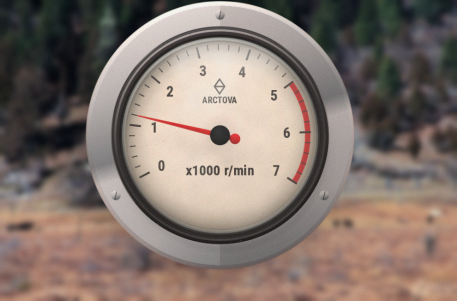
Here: 1200 rpm
